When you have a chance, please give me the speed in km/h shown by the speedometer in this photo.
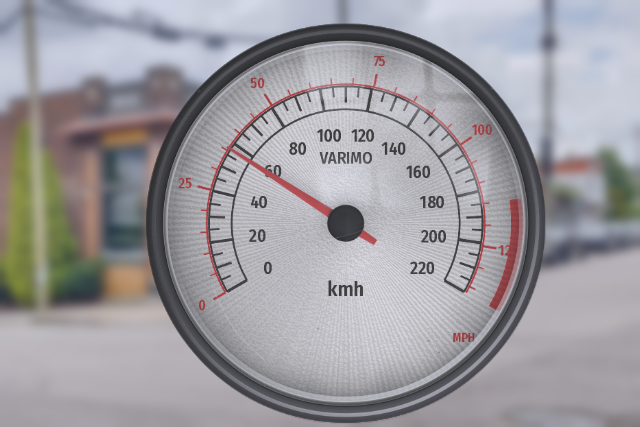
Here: 57.5 km/h
